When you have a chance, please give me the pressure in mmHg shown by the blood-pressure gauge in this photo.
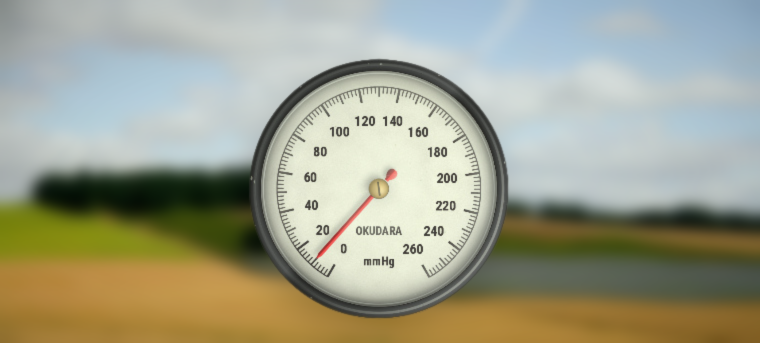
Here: 10 mmHg
